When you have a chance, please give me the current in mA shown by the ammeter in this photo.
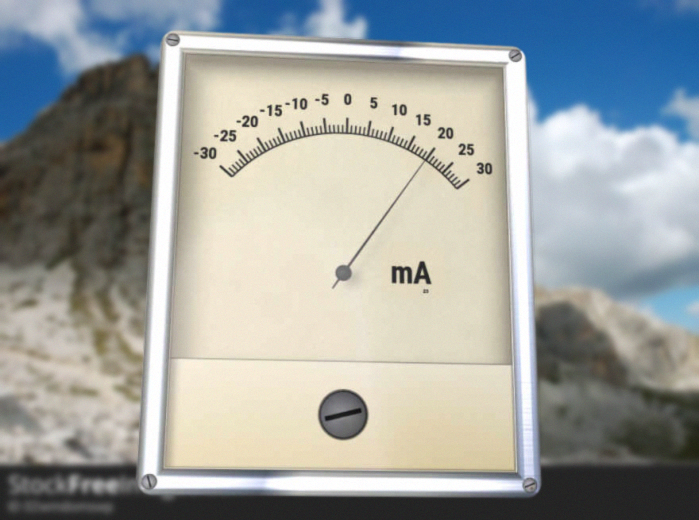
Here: 20 mA
